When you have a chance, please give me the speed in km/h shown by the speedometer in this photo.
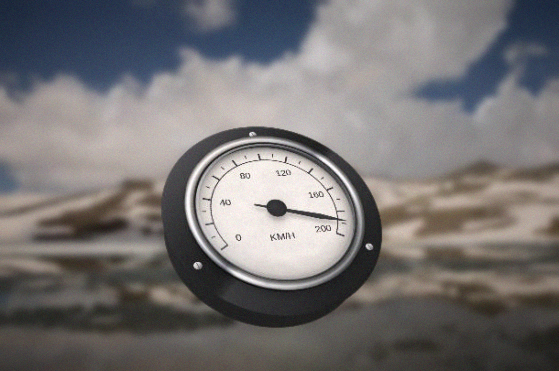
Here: 190 km/h
